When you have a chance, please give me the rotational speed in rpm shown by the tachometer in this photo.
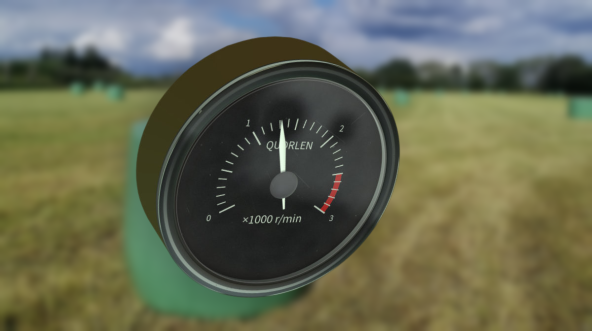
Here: 1300 rpm
